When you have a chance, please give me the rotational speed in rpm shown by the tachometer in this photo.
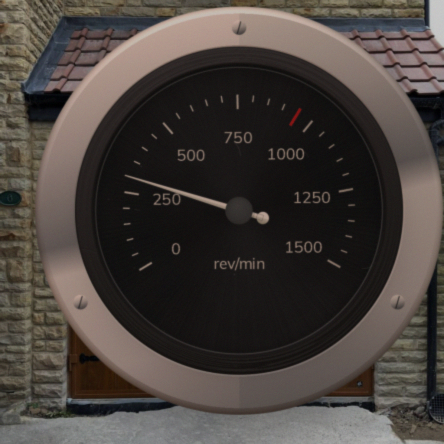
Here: 300 rpm
